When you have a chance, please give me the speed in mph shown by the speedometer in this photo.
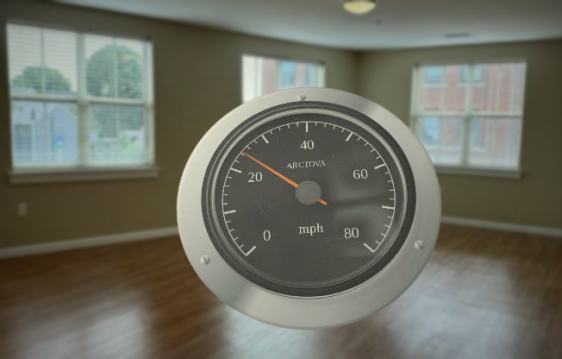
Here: 24 mph
